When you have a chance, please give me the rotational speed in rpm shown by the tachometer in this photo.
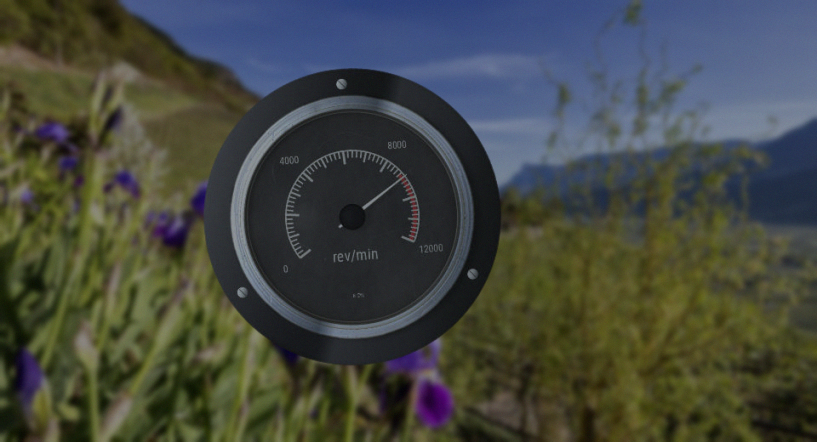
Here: 9000 rpm
